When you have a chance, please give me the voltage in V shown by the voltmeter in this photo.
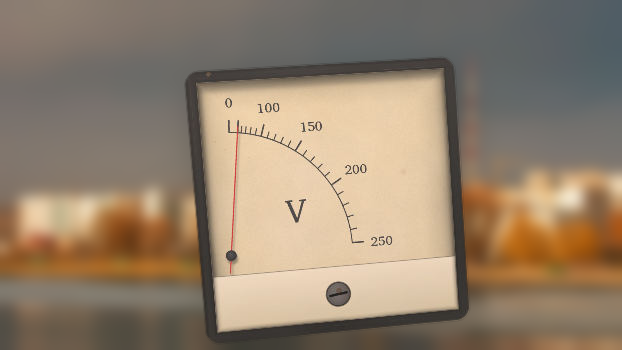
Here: 50 V
